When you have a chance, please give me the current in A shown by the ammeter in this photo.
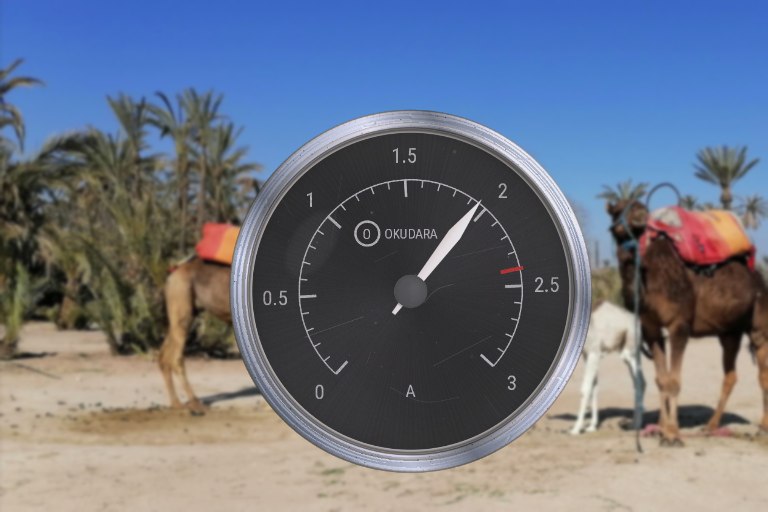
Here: 1.95 A
